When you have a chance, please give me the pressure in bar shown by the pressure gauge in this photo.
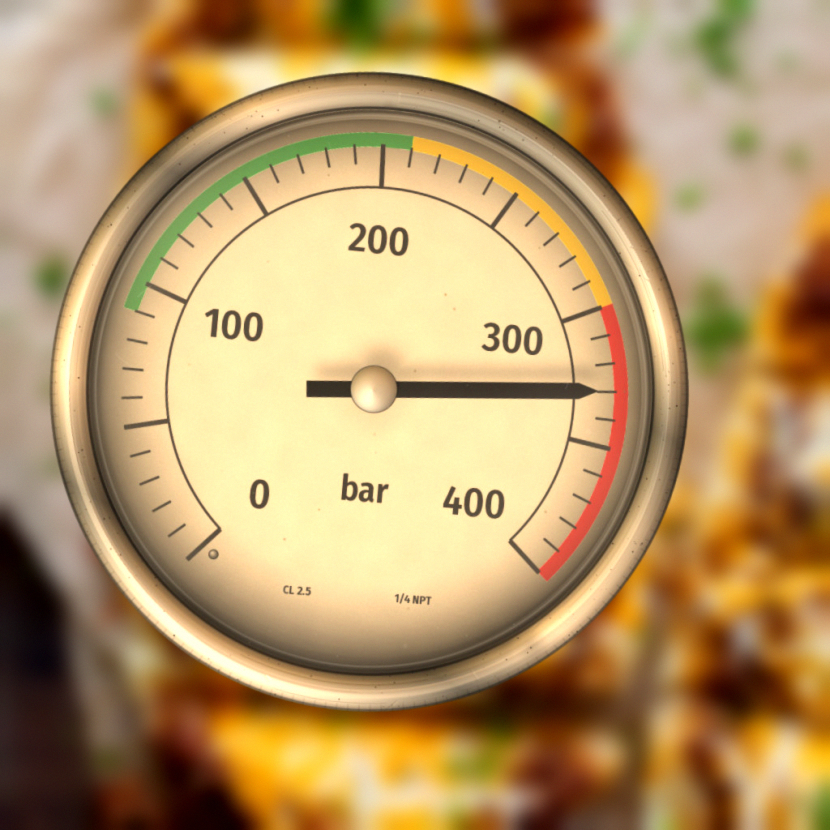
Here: 330 bar
